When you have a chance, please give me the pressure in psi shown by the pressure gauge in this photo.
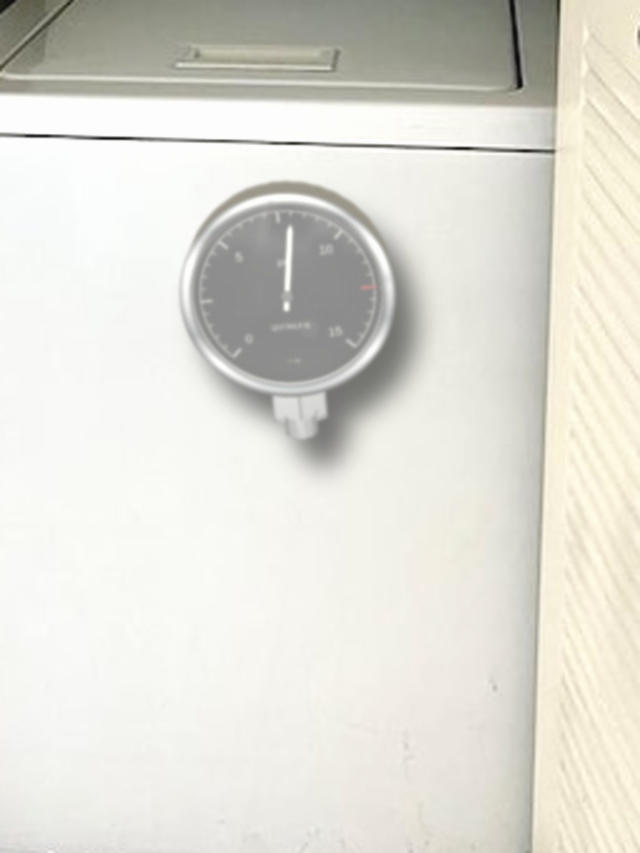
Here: 8 psi
